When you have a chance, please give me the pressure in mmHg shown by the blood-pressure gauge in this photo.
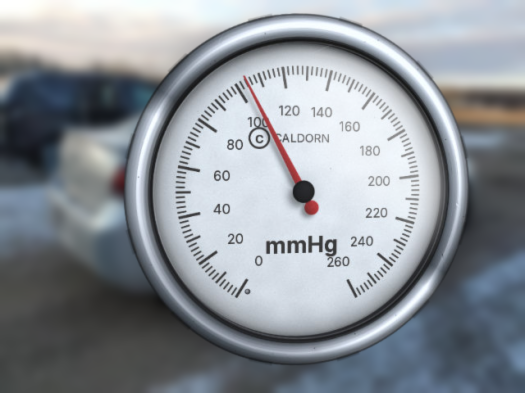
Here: 104 mmHg
